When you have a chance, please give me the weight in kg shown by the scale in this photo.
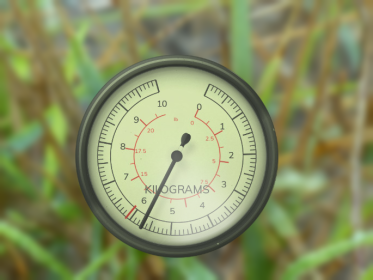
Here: 5.7 kg
